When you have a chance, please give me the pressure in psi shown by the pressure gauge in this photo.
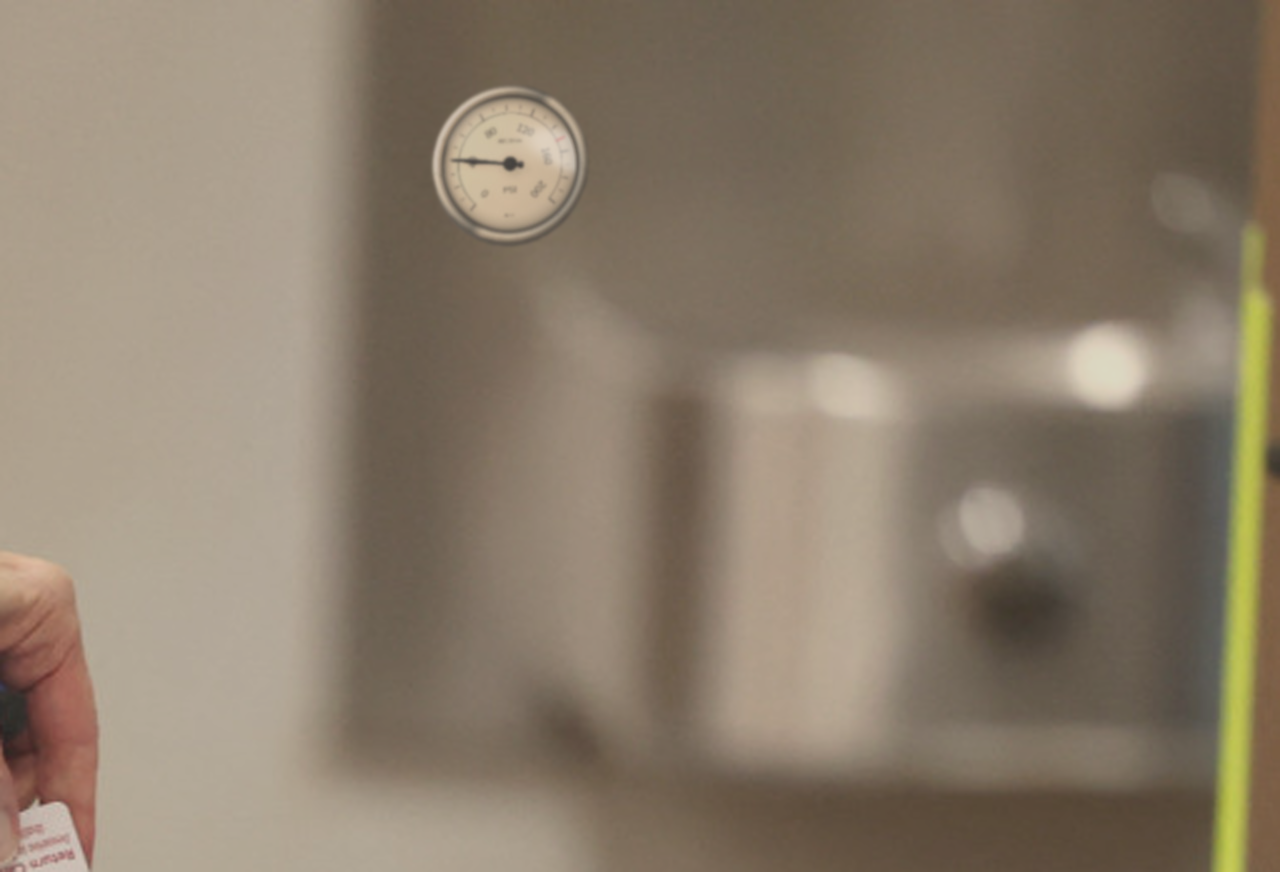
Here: 40 psi
